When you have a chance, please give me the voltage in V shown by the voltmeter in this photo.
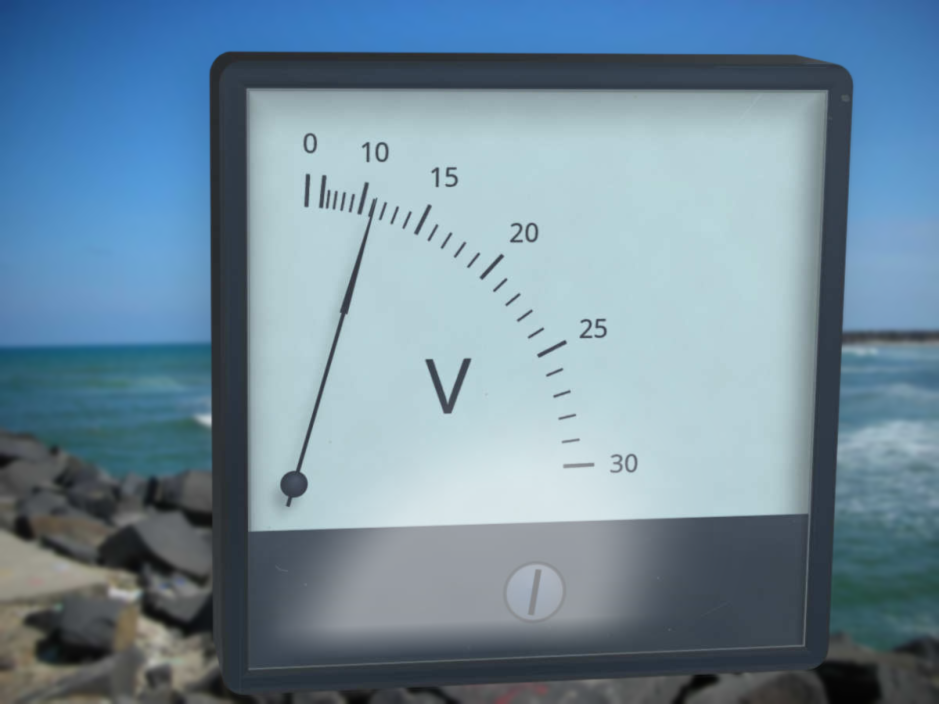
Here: 11 V
